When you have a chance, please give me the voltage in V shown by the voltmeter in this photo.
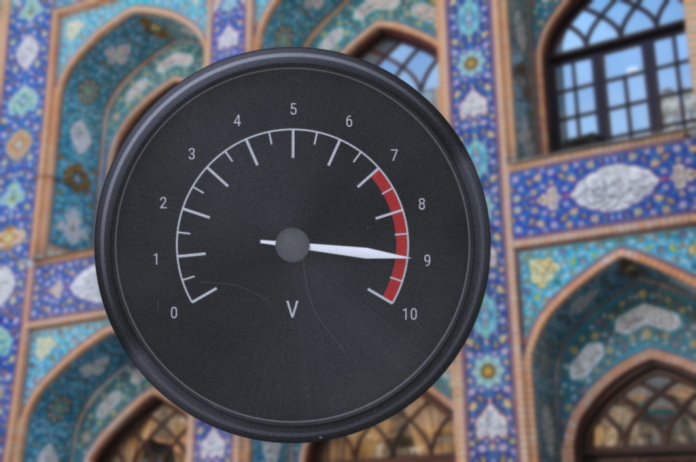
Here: 9 V
